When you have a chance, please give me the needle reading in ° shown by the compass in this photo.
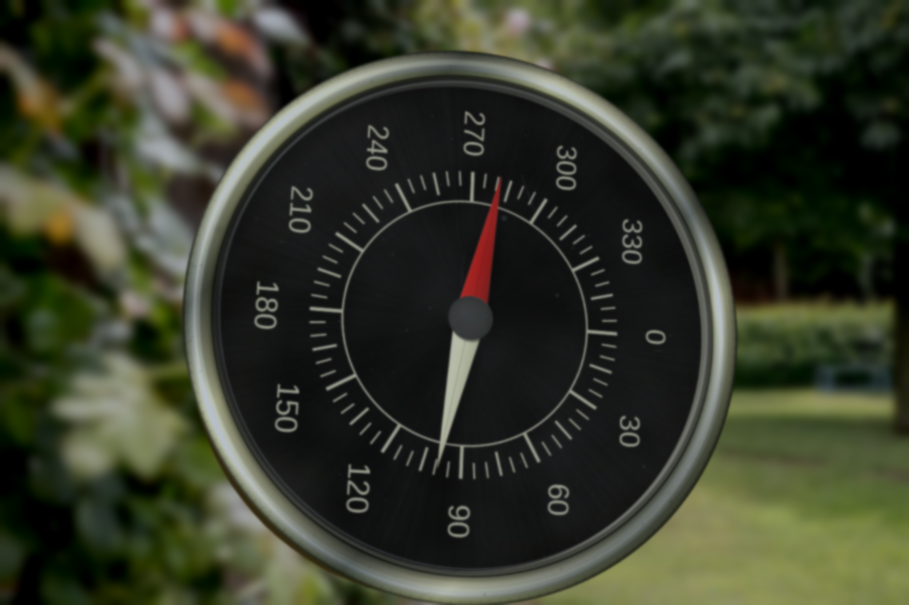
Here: 280 °
